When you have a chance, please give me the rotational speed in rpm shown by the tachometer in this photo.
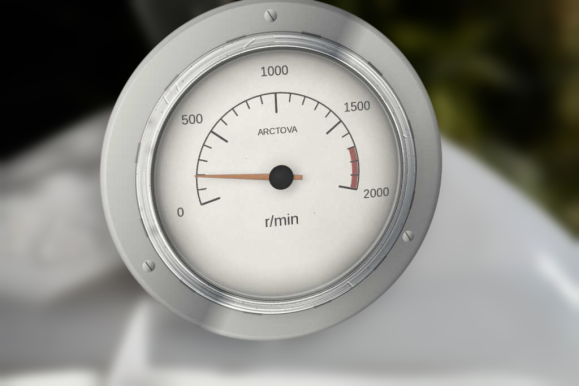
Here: 200 rpm
